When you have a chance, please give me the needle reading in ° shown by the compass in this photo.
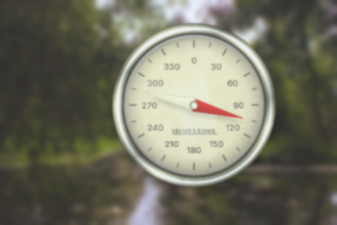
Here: 105 °
